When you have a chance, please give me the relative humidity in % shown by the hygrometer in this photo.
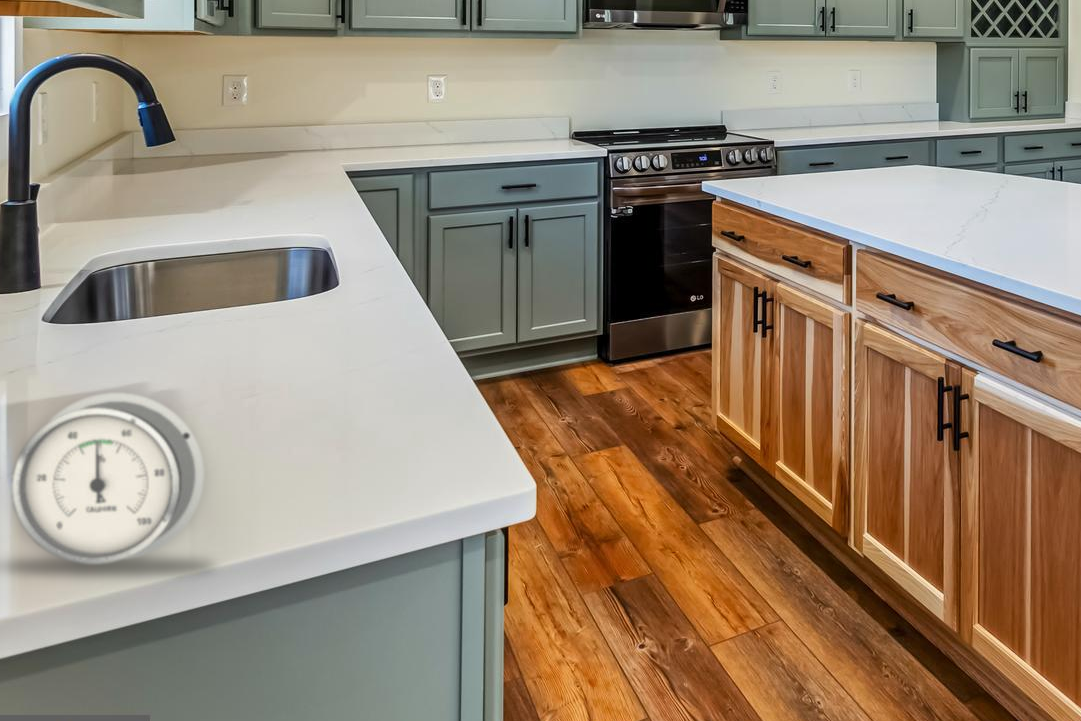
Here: 50 %
